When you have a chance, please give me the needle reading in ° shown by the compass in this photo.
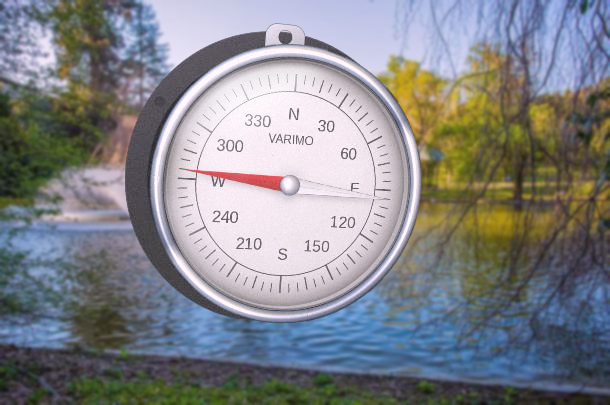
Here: 275 °
